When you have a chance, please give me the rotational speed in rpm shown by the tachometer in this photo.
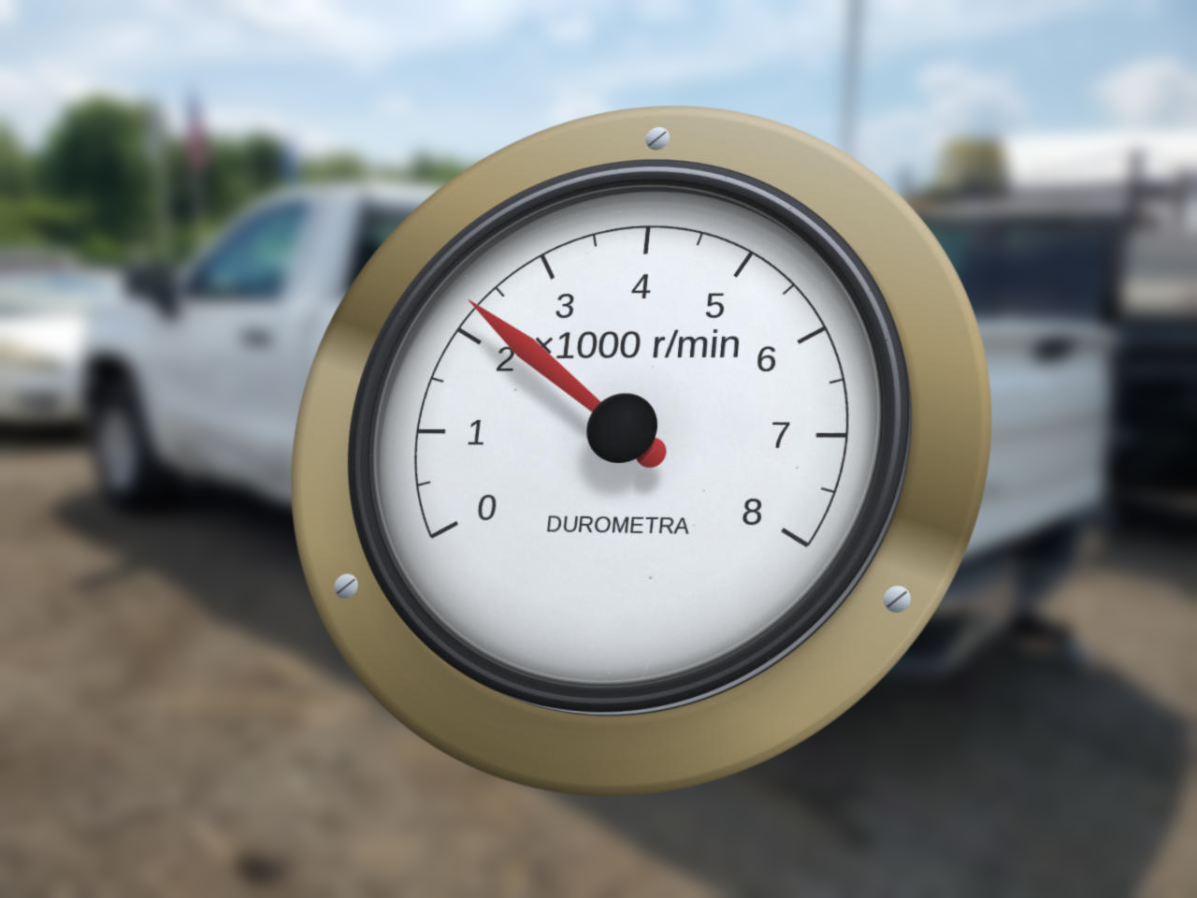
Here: 2250 rpm
